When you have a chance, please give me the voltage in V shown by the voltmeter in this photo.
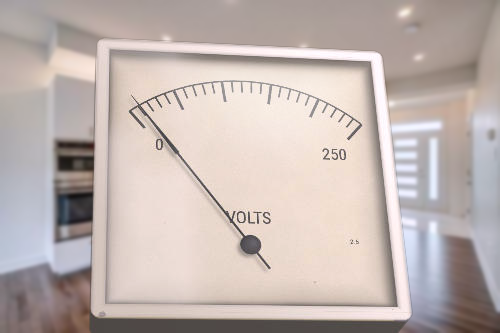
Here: 10 V
